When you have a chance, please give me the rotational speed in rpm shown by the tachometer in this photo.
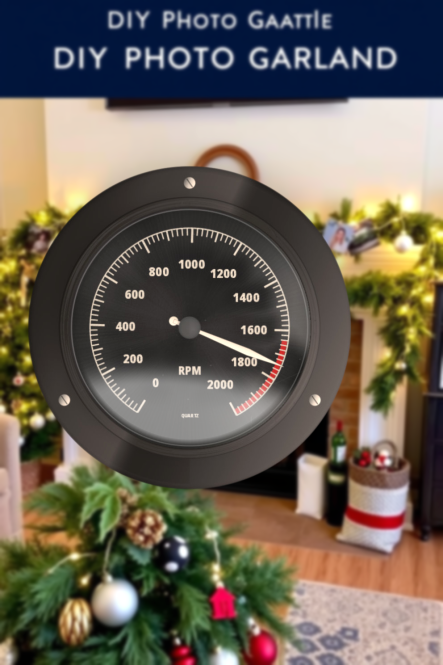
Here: 1740 rpm
